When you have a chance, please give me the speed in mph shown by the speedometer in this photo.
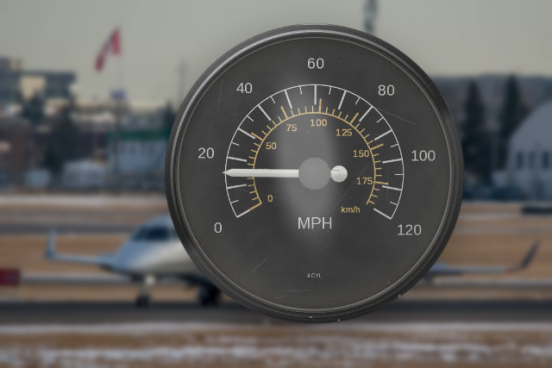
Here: 15 mph
